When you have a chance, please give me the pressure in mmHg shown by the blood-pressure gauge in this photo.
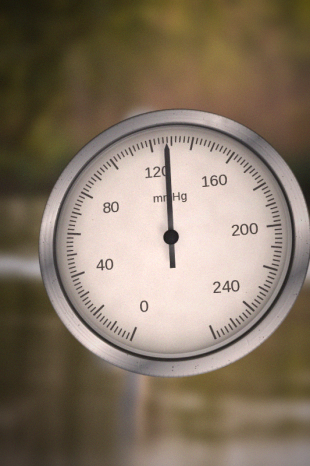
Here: 128 mmHg
